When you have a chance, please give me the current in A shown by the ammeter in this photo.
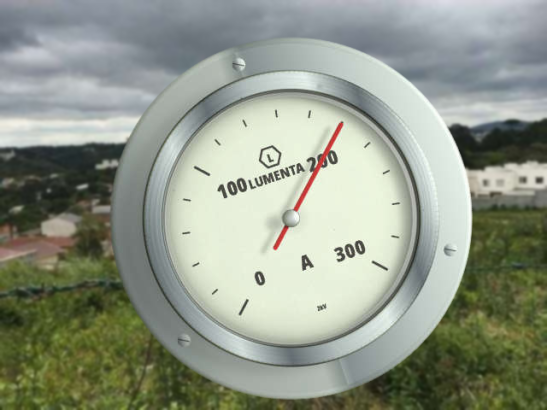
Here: 200 A
